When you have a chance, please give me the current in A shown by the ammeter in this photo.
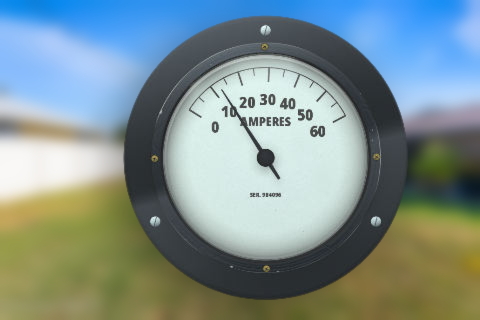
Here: 12.5 A
